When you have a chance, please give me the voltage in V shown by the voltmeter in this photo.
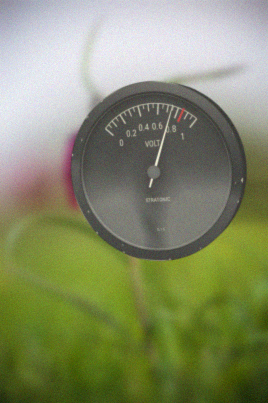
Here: 0.75 V
